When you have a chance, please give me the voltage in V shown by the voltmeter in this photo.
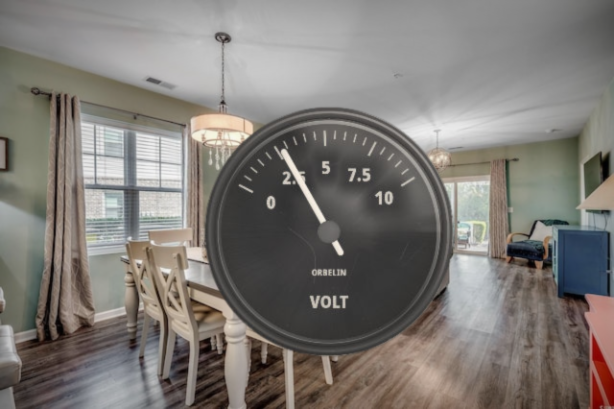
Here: 2.75 V
